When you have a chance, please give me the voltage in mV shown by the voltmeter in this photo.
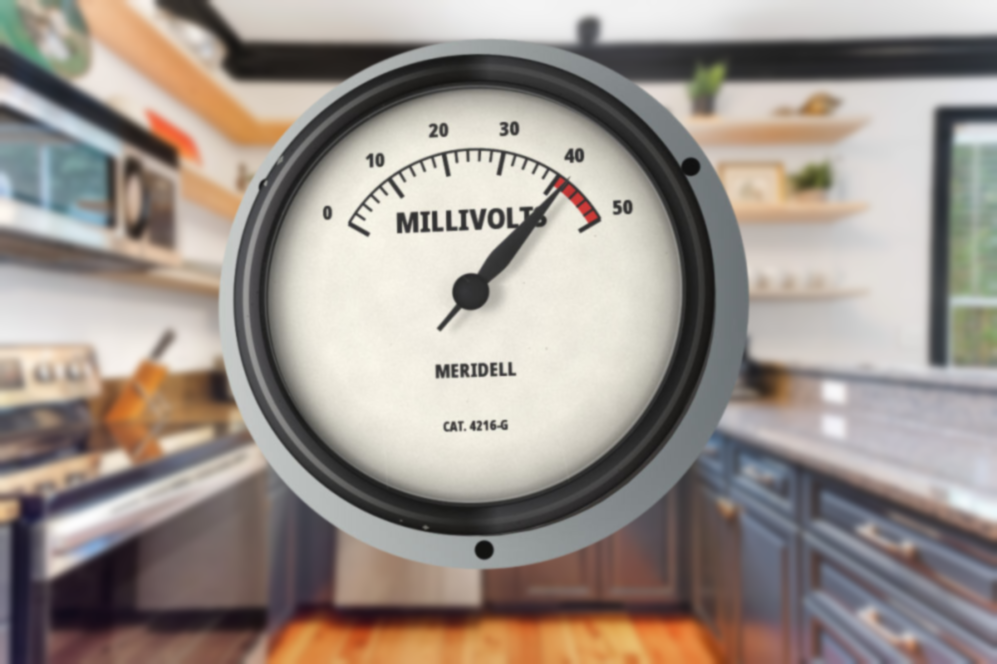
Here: 42 mV
